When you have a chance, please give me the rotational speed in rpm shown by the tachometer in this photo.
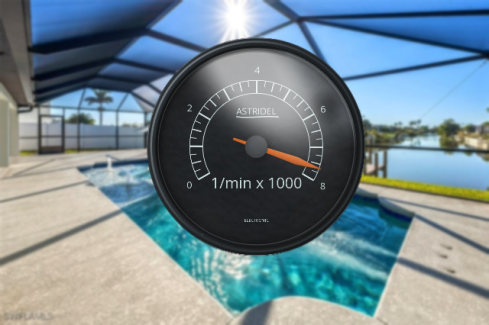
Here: 7625 rpm
